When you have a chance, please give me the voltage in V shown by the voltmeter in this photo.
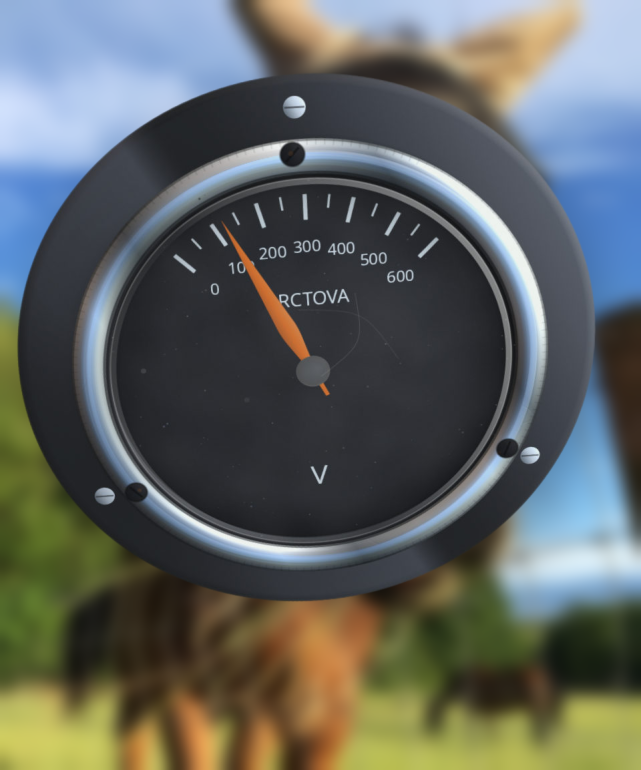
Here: 125 V
